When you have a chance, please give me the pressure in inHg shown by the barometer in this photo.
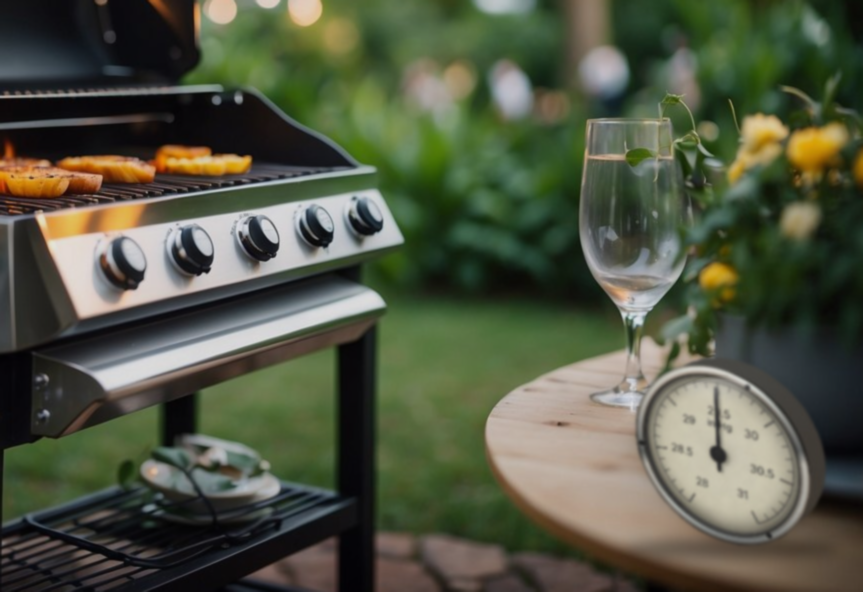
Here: 29.5 inHg
